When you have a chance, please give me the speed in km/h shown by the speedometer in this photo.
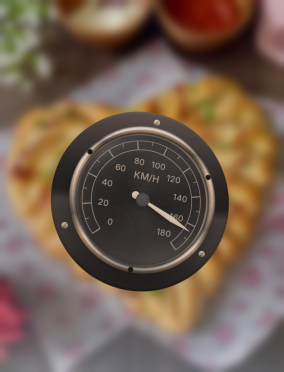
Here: 165 km/h
